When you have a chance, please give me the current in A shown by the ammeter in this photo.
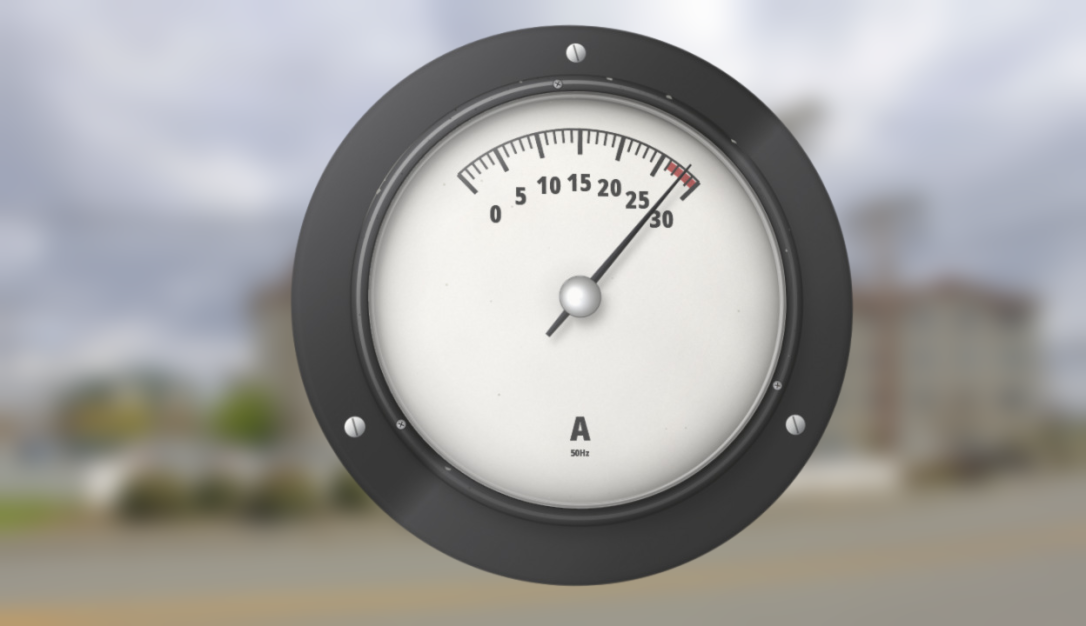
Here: 28 A
